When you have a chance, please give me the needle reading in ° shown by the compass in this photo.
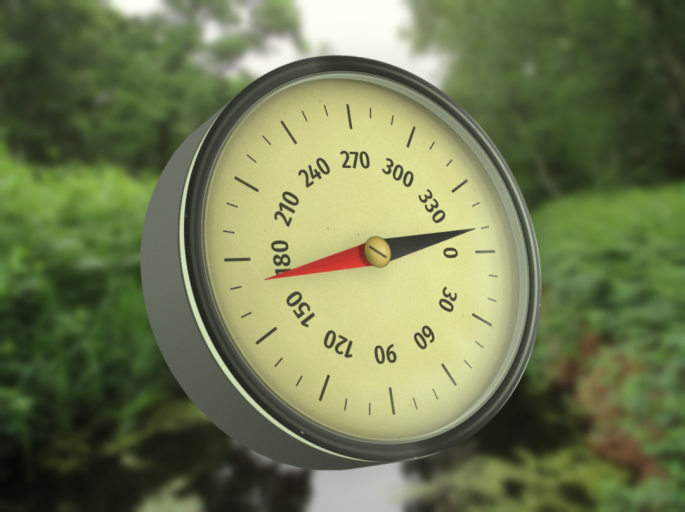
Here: 170 °
